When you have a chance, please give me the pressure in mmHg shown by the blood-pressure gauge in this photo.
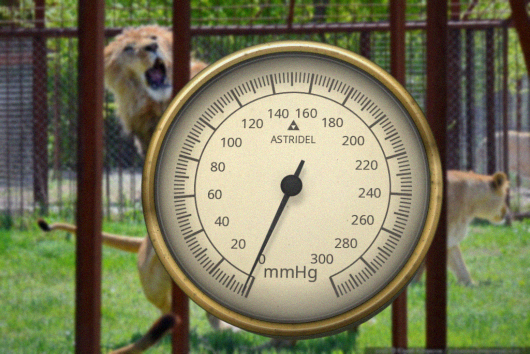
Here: 2 mmHg
